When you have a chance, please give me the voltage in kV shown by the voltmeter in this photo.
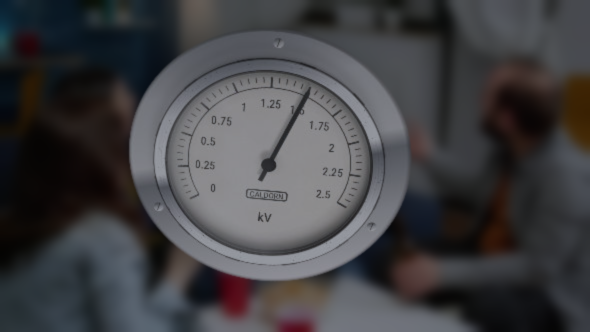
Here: 1.5 kV
